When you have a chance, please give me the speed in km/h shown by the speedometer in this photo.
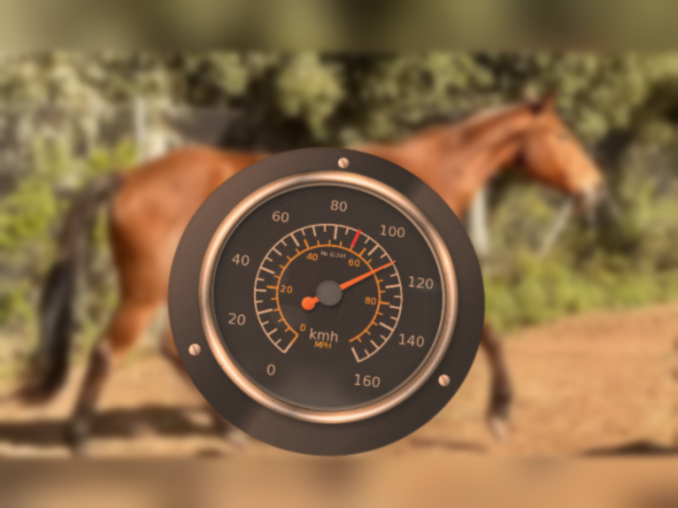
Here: 110 km/h
